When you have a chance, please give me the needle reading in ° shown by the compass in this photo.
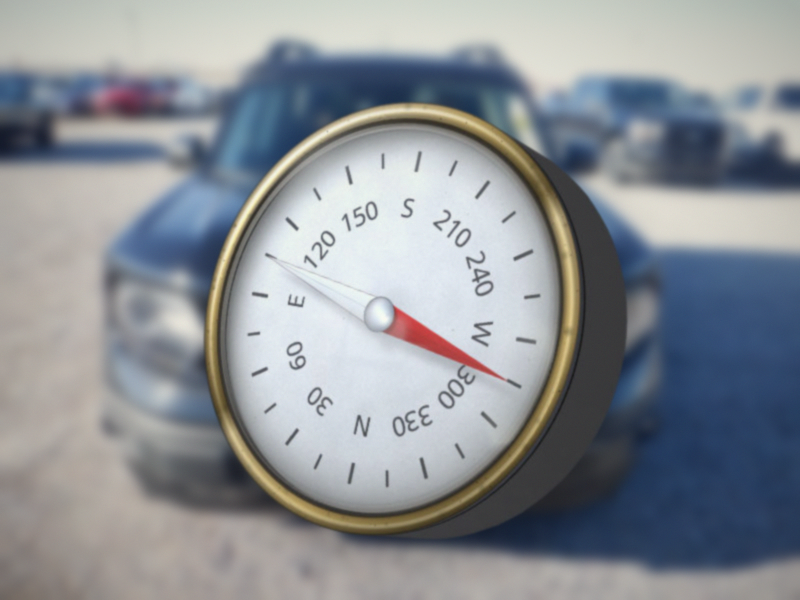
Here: 285 °
